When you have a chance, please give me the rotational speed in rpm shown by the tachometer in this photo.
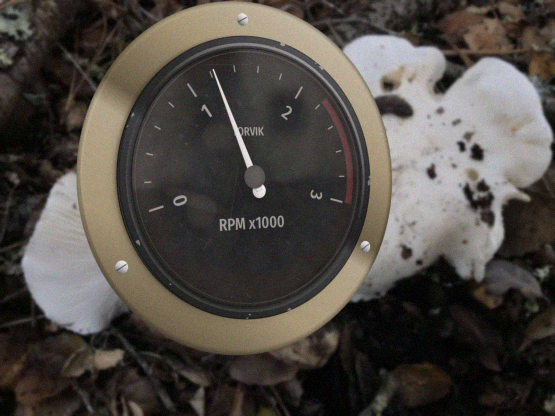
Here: 1200 rpm
